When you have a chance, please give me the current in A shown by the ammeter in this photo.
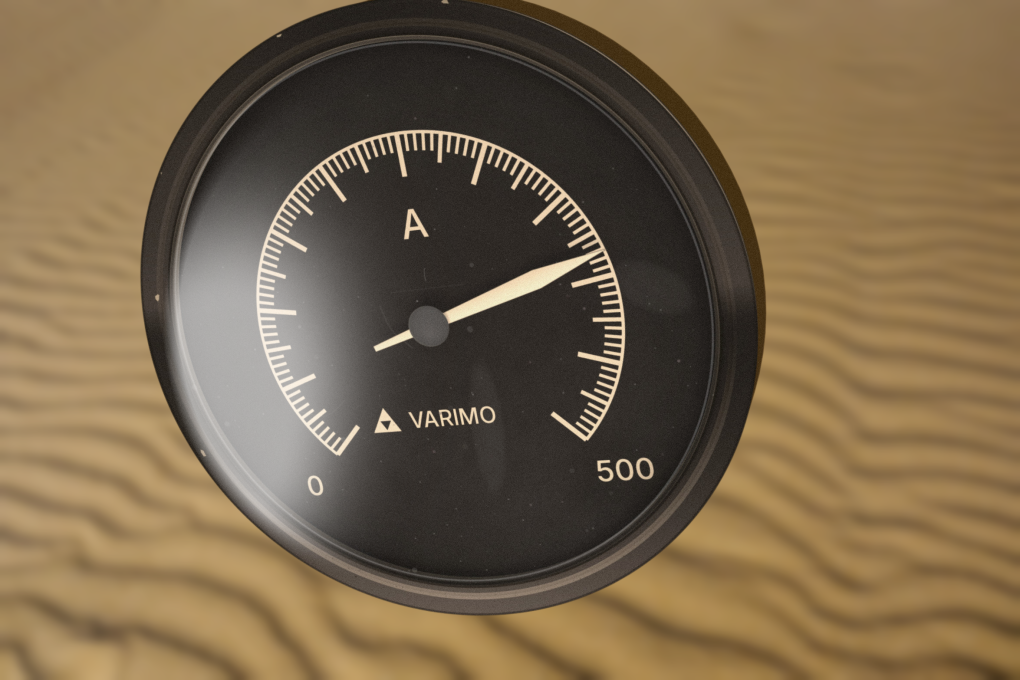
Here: 385 A
